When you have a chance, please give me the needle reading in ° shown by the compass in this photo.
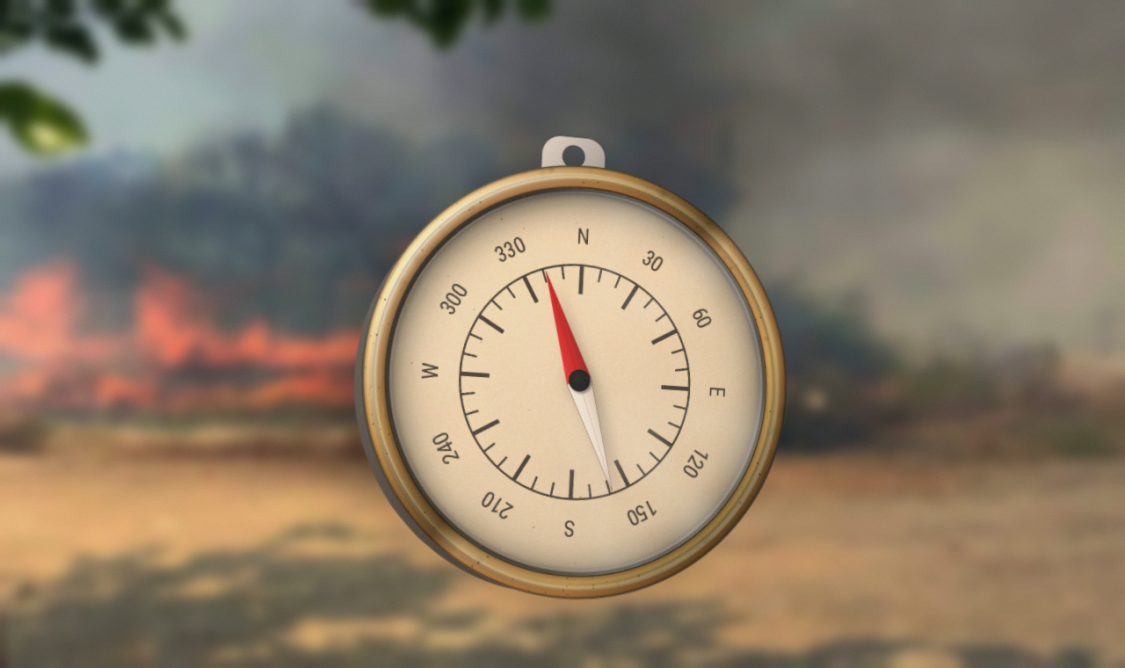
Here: 340 °
